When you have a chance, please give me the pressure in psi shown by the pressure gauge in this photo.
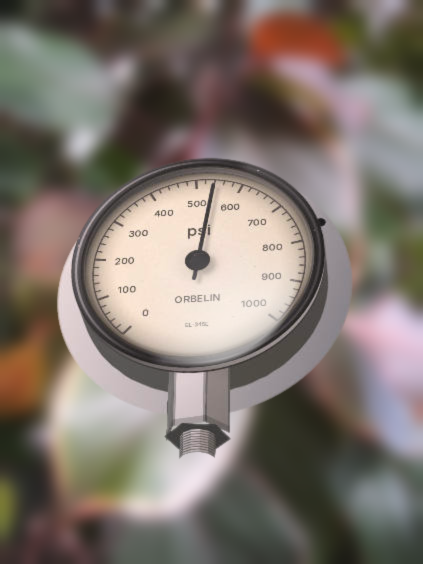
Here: 540 psi
